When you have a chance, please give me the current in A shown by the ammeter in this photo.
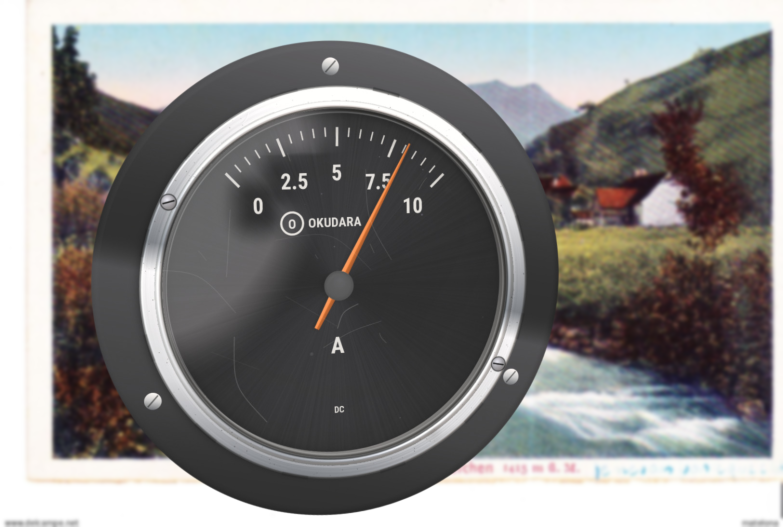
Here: 8 A
